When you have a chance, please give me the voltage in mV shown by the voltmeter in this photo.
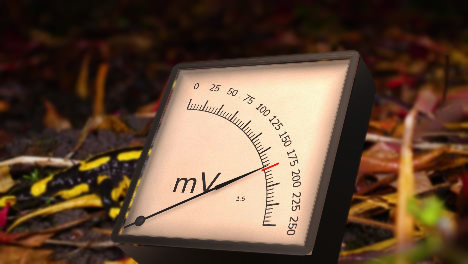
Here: 175 mV
